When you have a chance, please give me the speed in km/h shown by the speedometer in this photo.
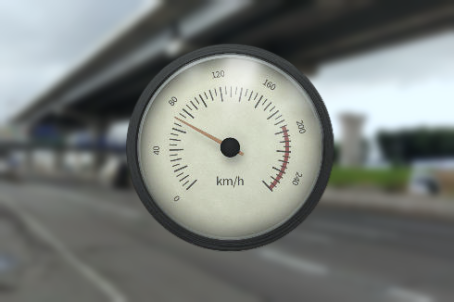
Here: 70 km/h
